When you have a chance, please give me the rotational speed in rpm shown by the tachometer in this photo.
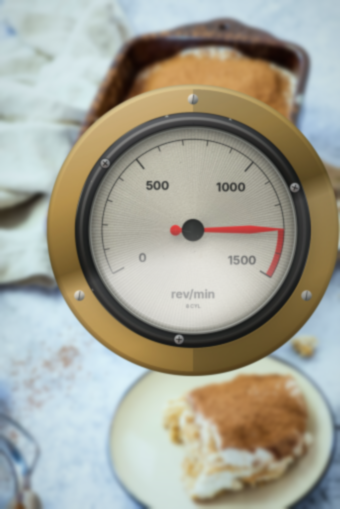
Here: 1300 rpm
